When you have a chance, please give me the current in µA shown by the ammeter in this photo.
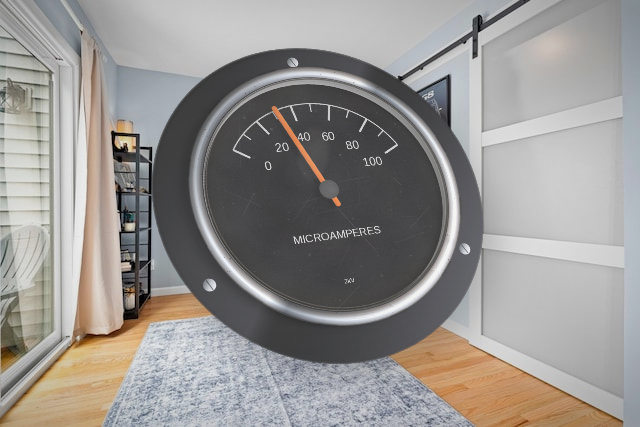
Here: 30 µA
